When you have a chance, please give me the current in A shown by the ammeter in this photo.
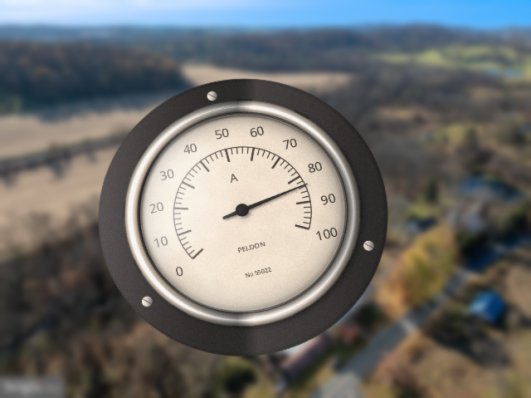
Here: 84 A
